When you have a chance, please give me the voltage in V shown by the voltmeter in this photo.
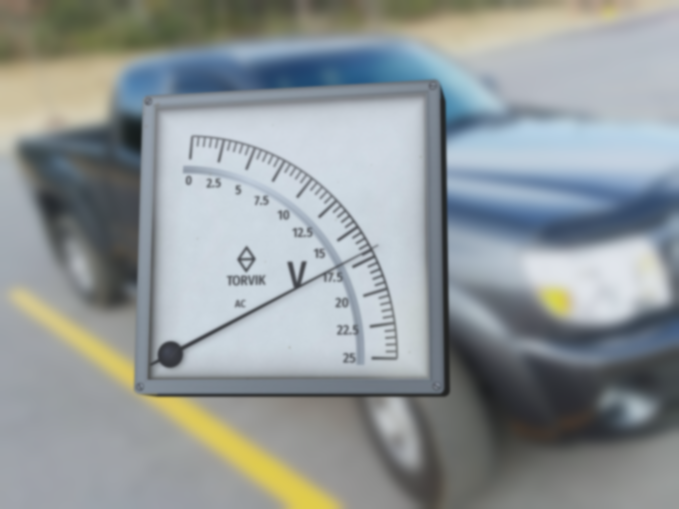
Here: 17 V
